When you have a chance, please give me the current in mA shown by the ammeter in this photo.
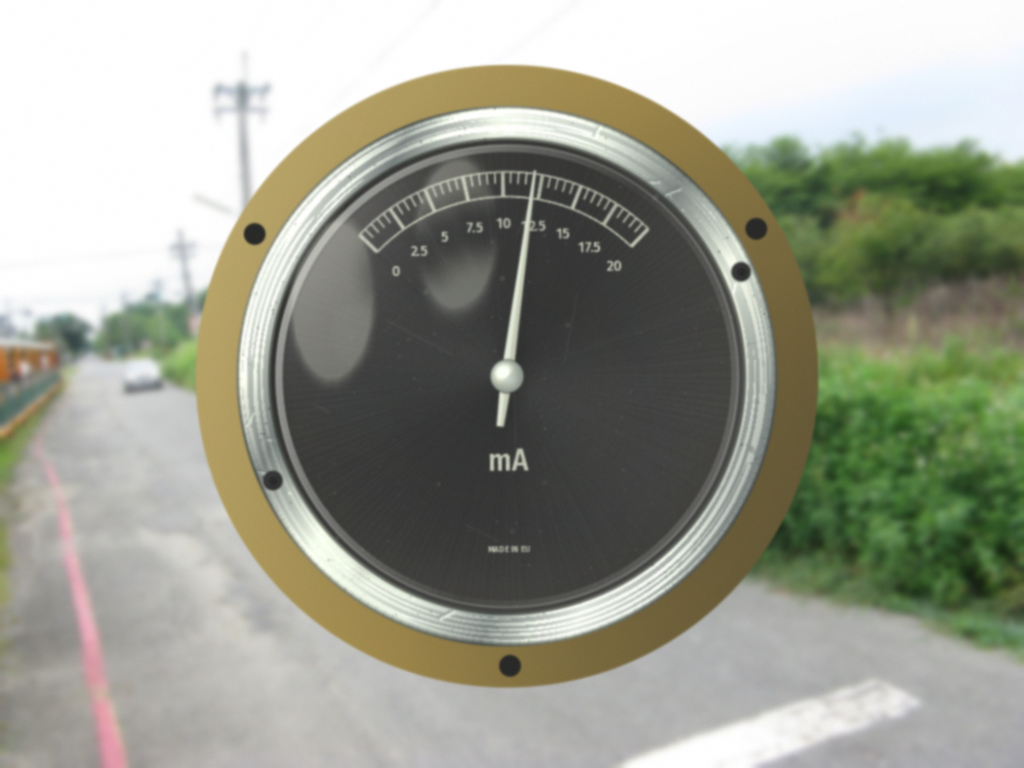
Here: 12 mA
